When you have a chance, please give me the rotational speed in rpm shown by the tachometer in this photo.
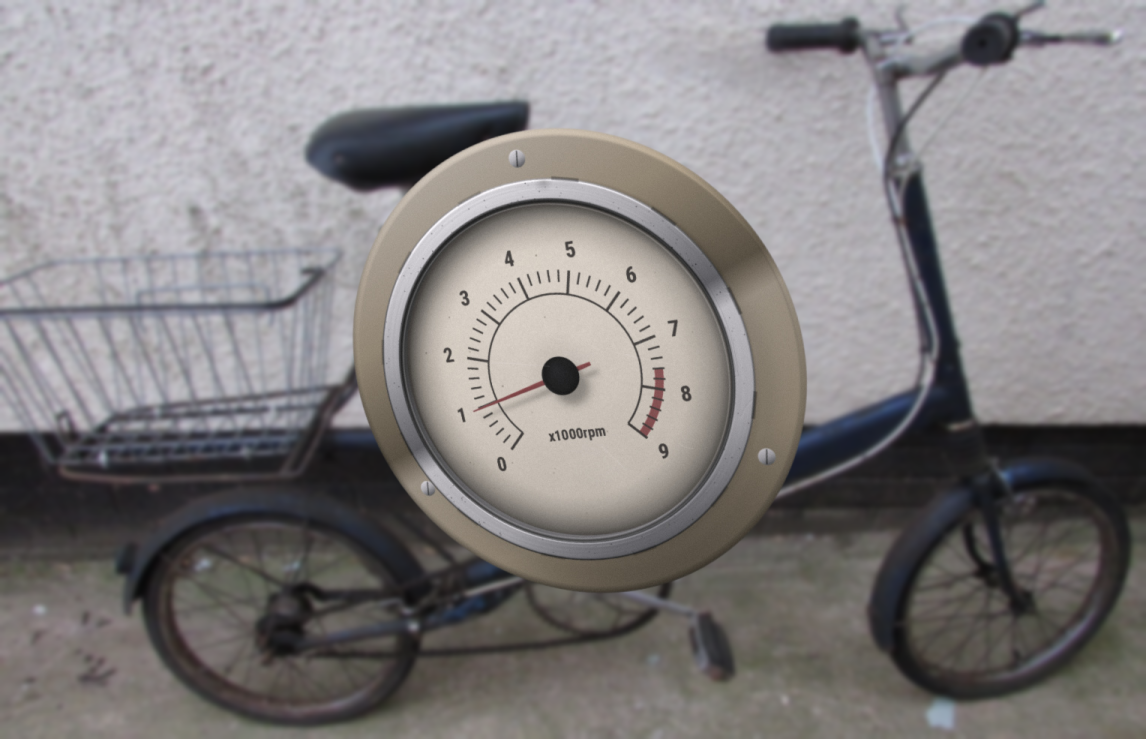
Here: 1000 rpm
